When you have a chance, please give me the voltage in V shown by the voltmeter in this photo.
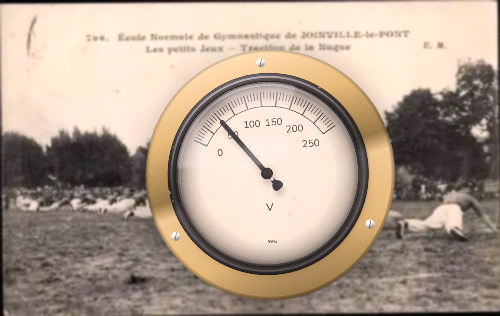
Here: 50 V
